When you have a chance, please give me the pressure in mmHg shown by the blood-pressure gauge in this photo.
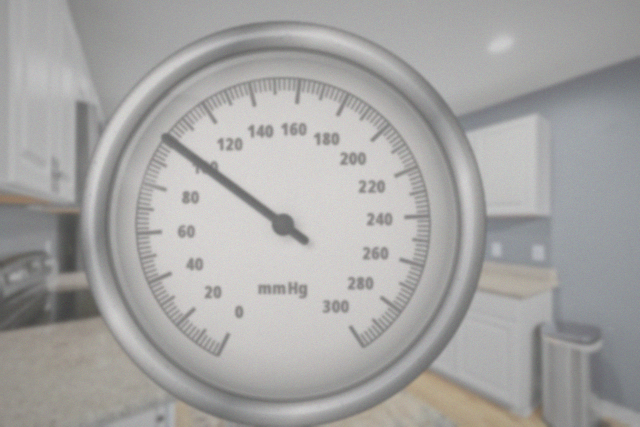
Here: 100 mmHg
